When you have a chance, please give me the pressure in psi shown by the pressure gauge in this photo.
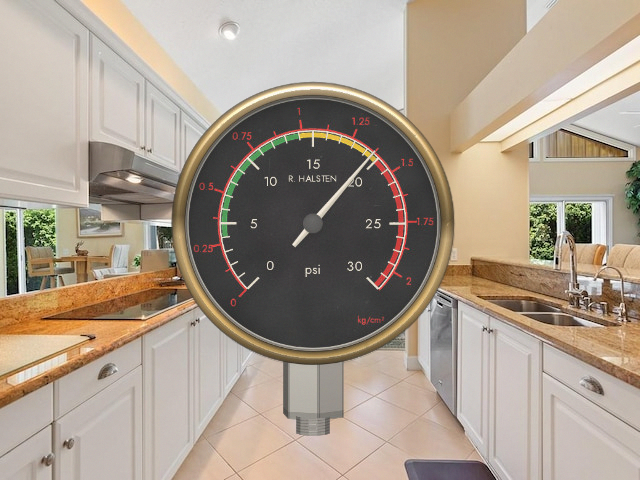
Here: 19.5 psi
